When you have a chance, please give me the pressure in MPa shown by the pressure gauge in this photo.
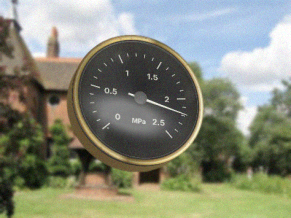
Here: 2.2 MPa
